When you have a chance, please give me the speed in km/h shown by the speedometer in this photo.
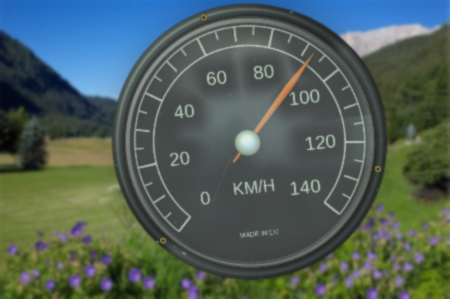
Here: 92.5 km/h
